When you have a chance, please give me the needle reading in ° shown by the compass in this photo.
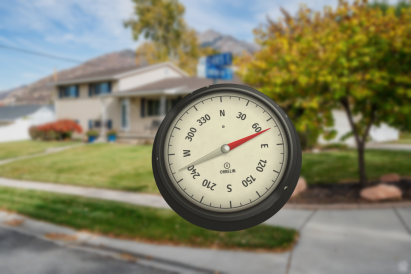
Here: 70 °
